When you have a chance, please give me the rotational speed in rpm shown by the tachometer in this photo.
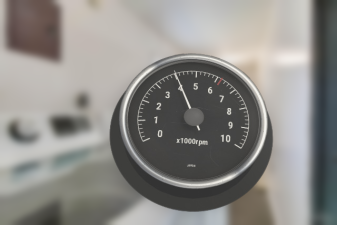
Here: 4000 rpm
